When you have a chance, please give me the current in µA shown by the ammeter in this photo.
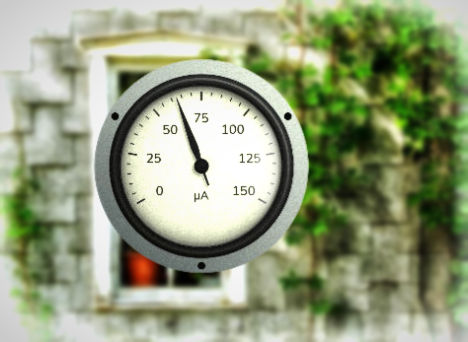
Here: 62.5 µA
